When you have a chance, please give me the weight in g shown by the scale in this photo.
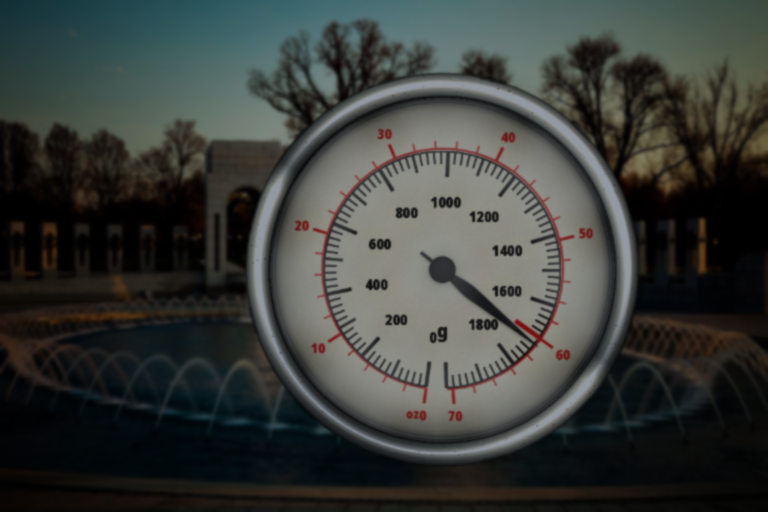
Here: 1720 g
